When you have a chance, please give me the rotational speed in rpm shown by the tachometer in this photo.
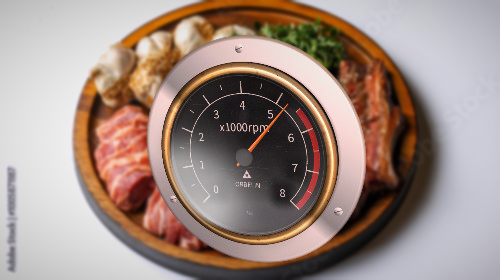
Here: 5250 rpm
